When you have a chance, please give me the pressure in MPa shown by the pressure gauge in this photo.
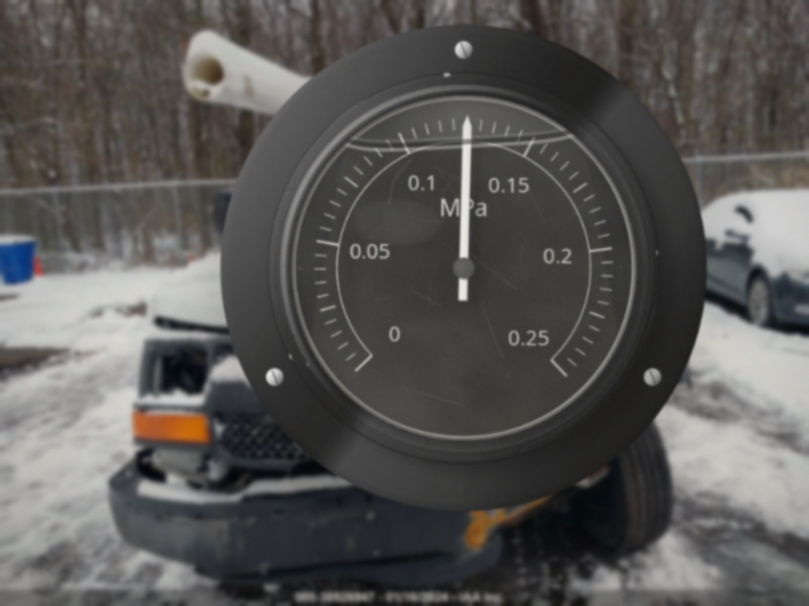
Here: 0.125 MPa
